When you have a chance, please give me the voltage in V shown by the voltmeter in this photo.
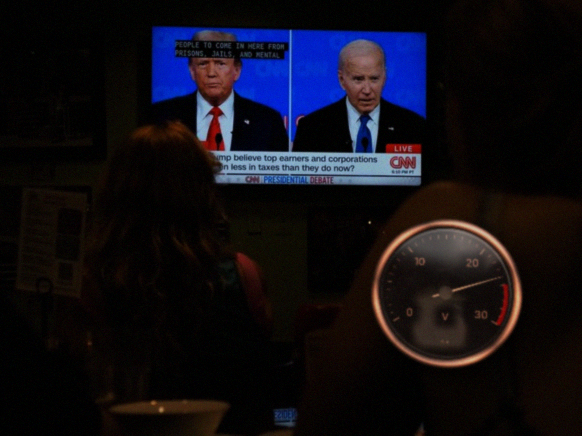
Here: 24 V
